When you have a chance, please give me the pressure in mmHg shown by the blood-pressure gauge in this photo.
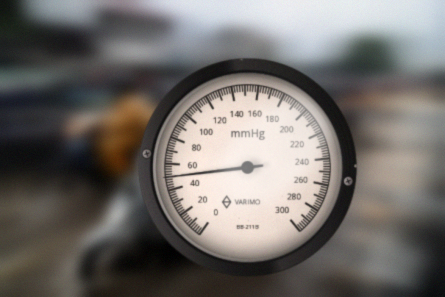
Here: 50 mmHg
